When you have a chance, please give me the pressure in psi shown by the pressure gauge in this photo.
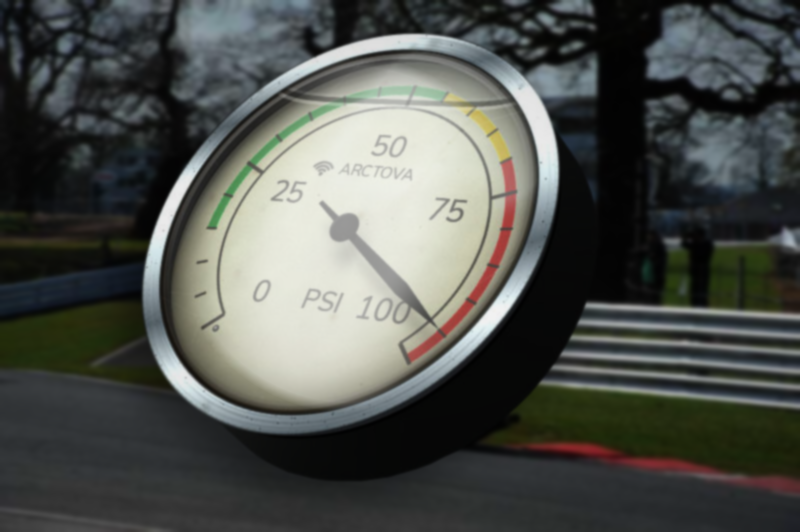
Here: 95 psi
